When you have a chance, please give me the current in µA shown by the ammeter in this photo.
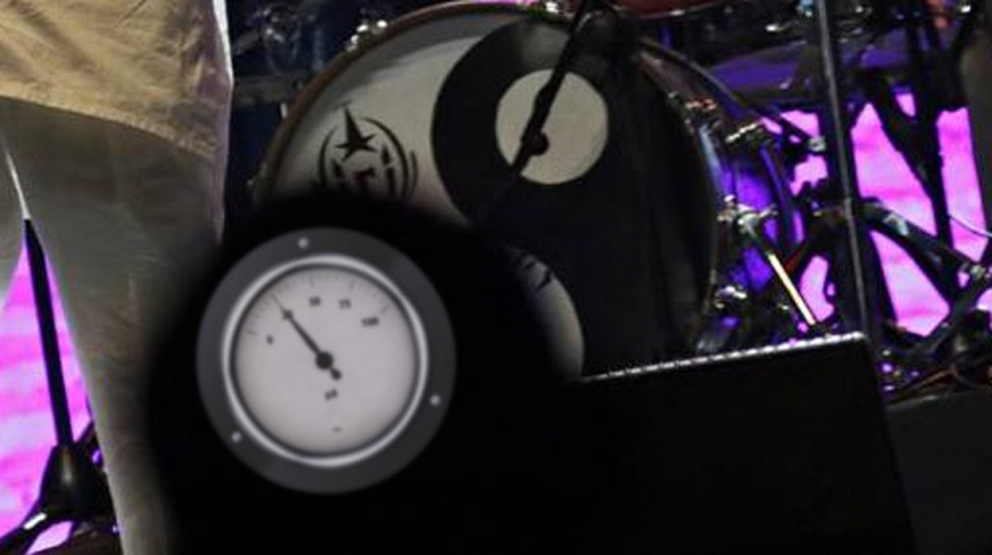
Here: 25 µA
